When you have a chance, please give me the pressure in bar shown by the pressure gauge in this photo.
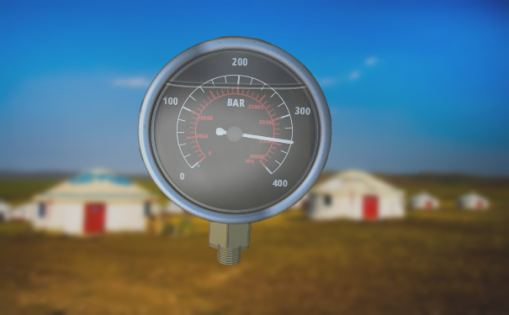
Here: 340 bar
